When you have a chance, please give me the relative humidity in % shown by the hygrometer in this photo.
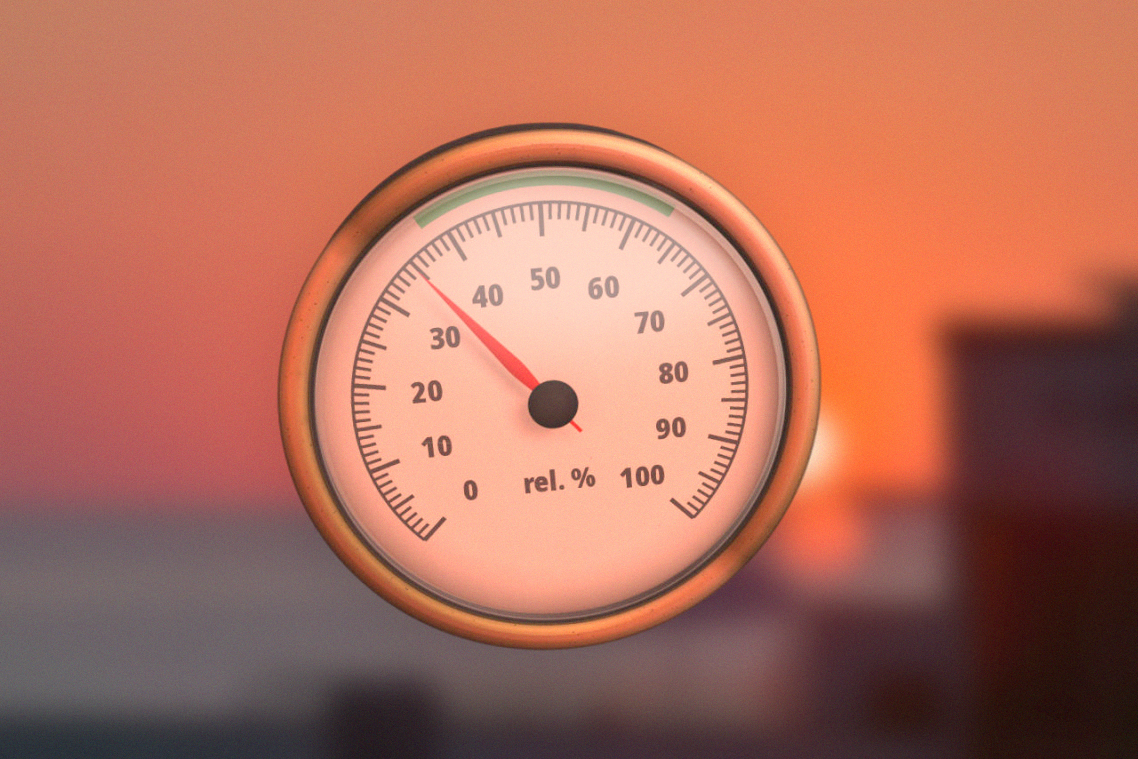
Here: 35 %
